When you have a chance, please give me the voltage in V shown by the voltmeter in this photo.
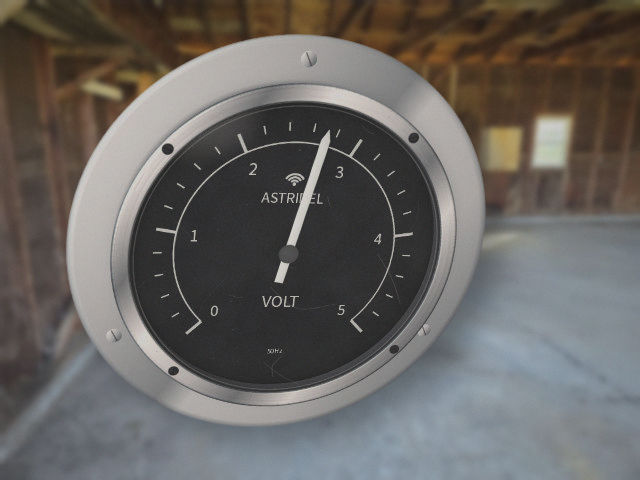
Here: 2.7 V
